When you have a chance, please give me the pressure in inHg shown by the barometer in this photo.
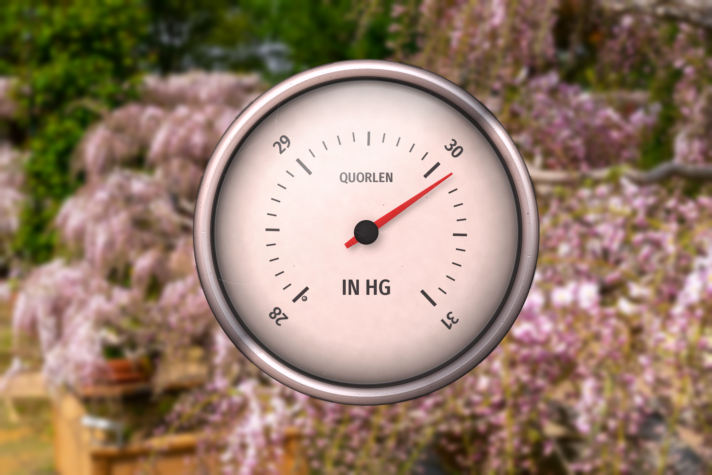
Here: 30.1 inHg
